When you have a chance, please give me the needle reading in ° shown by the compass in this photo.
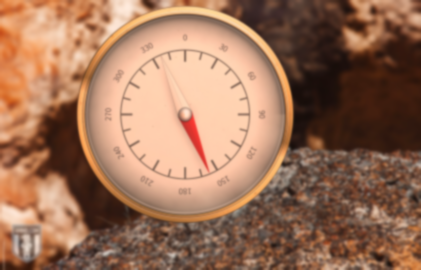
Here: 157.5 °
